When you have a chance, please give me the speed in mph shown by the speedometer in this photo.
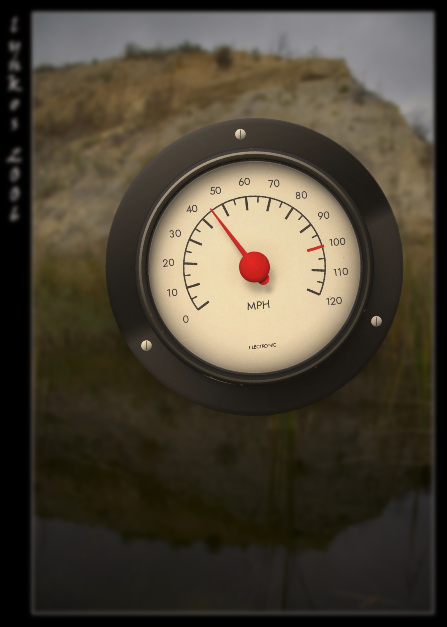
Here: 45 mph
